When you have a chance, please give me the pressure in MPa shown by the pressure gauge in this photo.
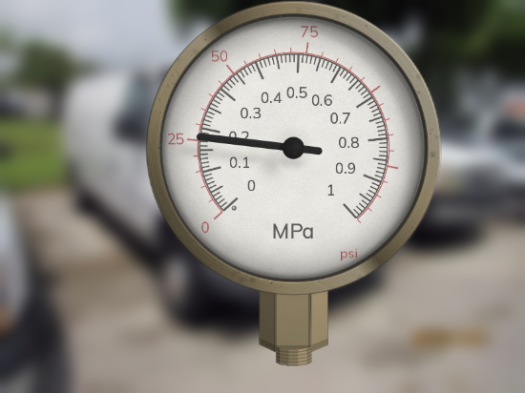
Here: 0.18 MPa
